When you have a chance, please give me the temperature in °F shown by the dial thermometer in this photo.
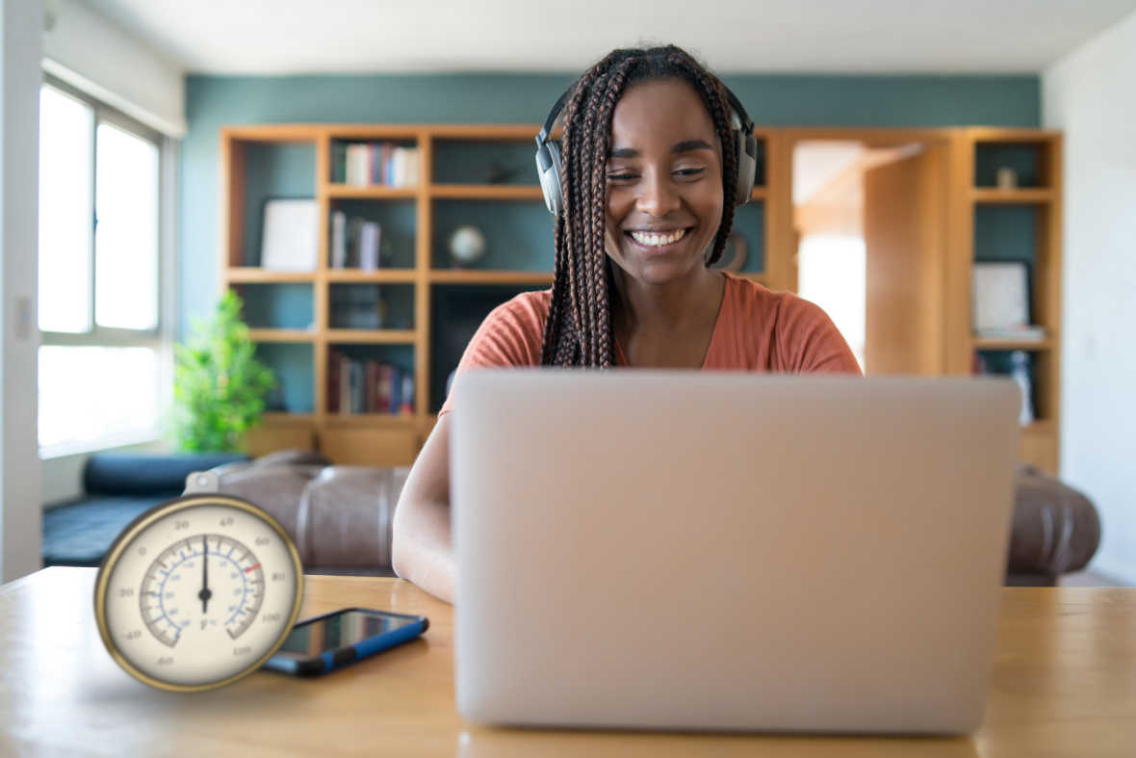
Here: 30 °F
